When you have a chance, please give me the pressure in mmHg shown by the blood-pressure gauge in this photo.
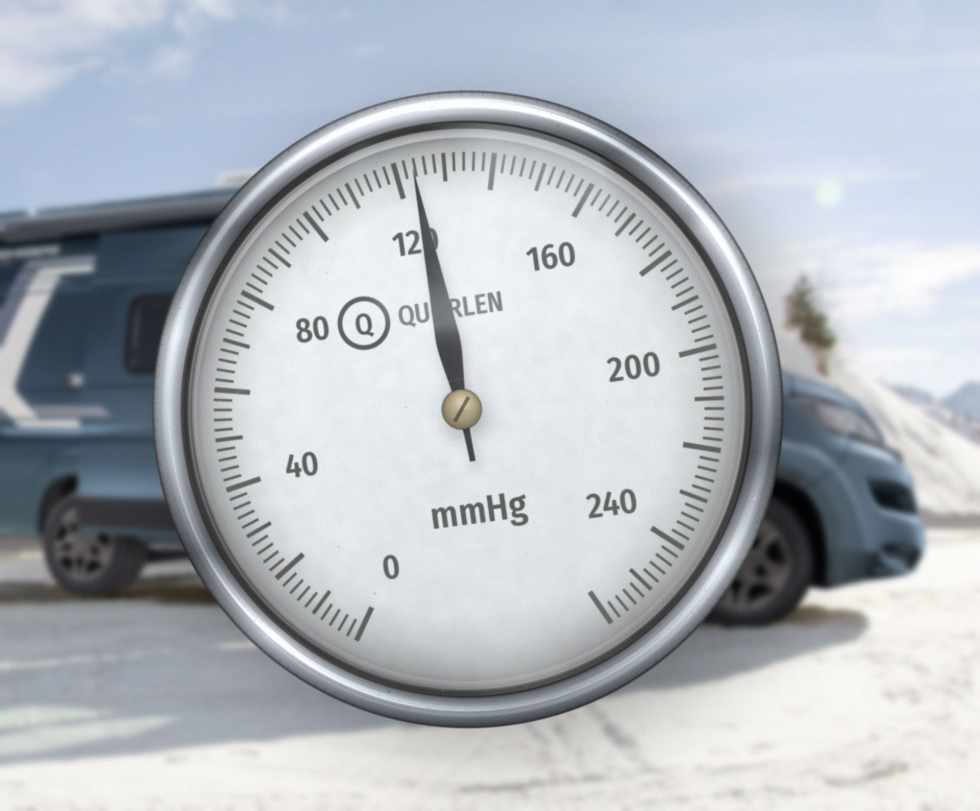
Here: 124 mmHg
